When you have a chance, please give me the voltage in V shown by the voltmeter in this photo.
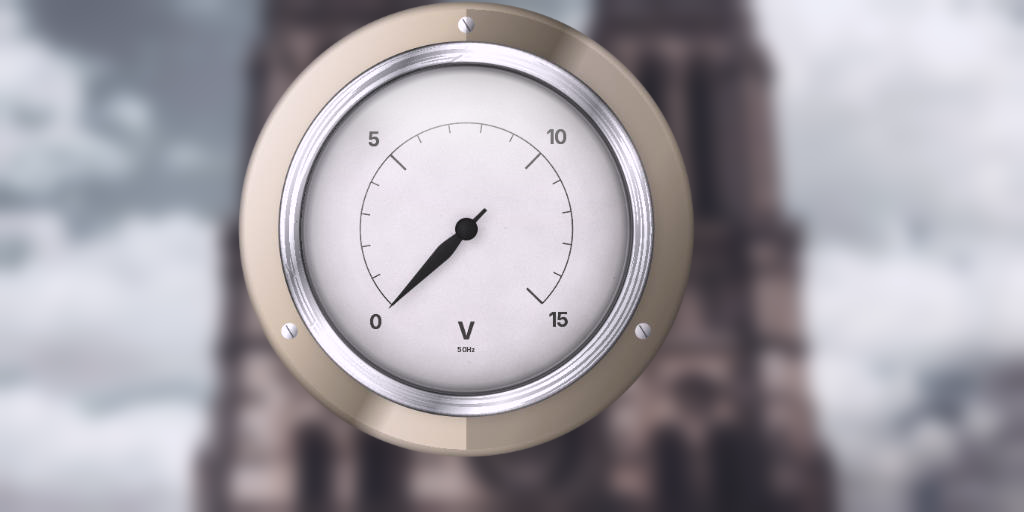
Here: 0 V
